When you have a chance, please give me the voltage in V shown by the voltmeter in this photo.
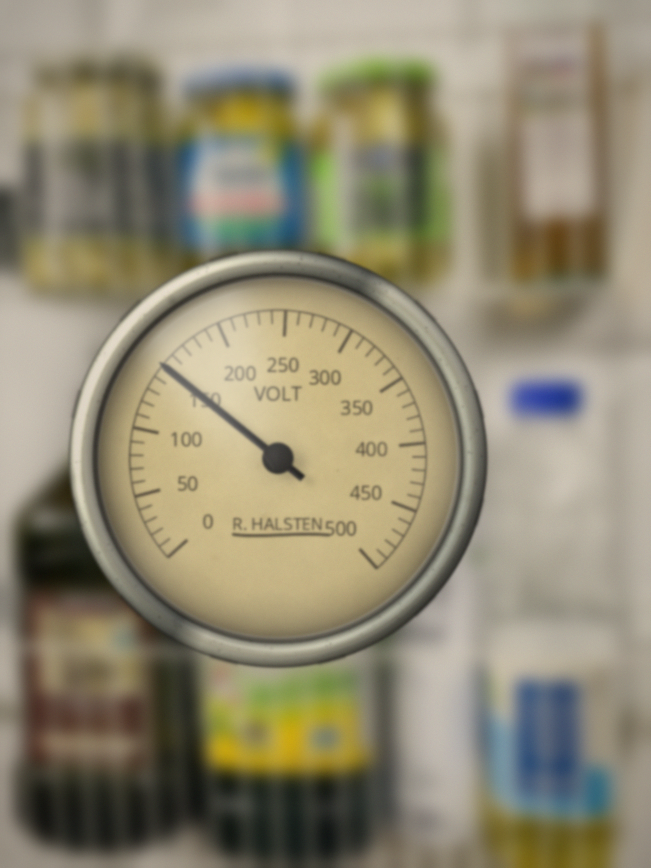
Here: 150 V
